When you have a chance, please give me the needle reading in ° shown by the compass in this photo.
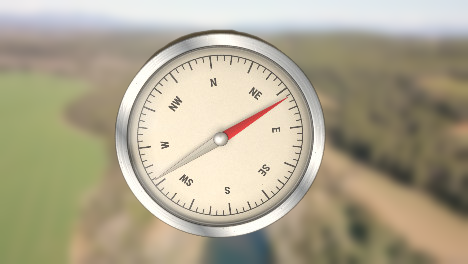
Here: 65 °
